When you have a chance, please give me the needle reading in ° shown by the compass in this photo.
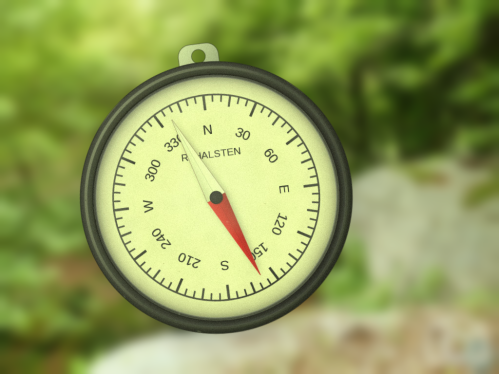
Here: 157.5 °
